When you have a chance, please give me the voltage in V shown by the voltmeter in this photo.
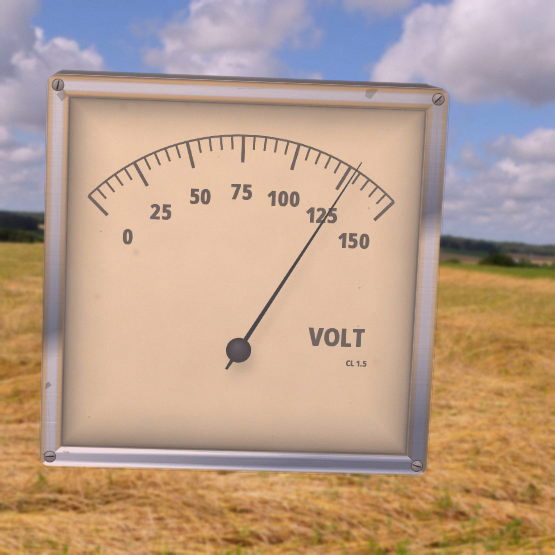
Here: 127.5 V
